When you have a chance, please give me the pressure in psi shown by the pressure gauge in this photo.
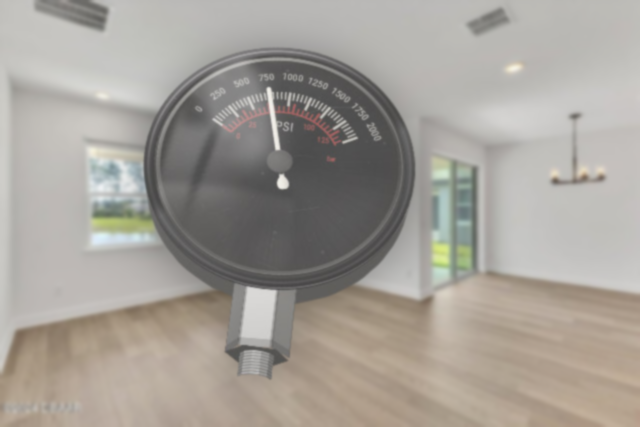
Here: 750 psi
